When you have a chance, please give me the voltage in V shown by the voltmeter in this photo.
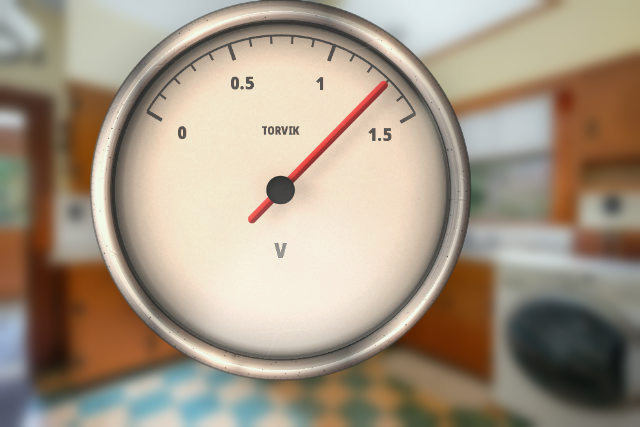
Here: 1.3 V
